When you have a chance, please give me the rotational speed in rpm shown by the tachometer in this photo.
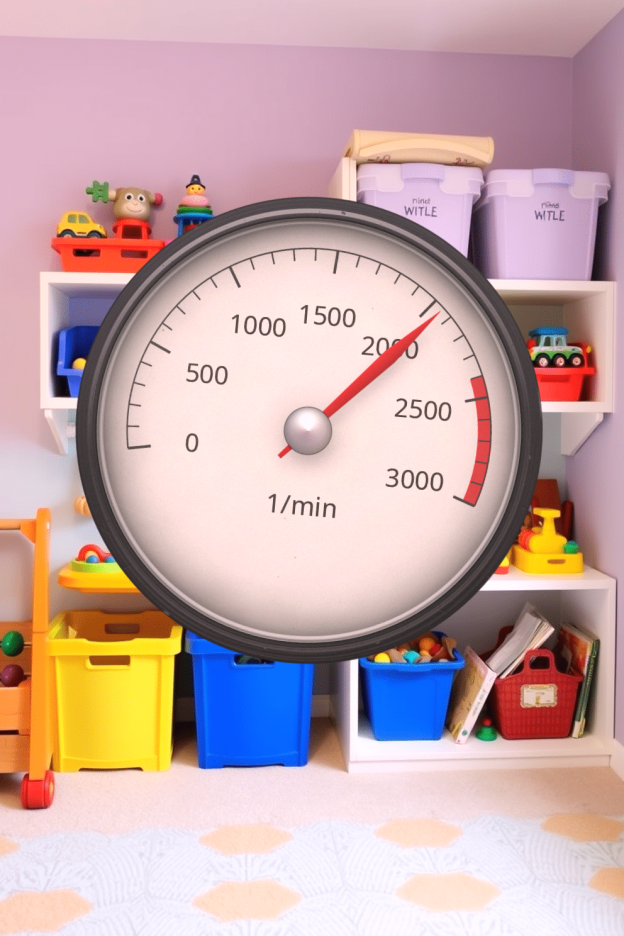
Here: 2050 rpm
